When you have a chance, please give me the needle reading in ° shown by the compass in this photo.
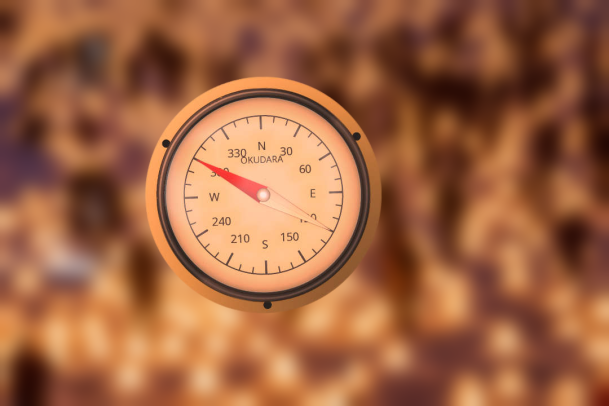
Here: 300 °
